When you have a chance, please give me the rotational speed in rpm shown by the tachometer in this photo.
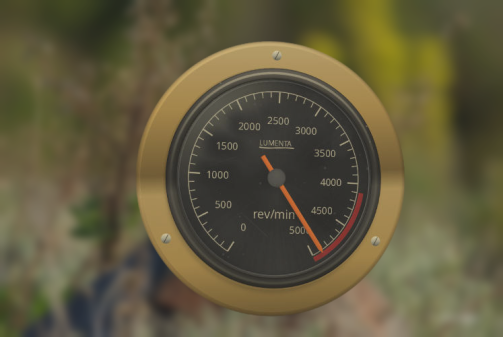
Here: 4900 rpm
